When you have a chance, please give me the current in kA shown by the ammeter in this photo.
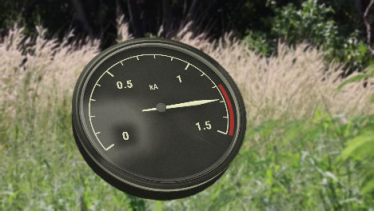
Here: 1.3 kA
